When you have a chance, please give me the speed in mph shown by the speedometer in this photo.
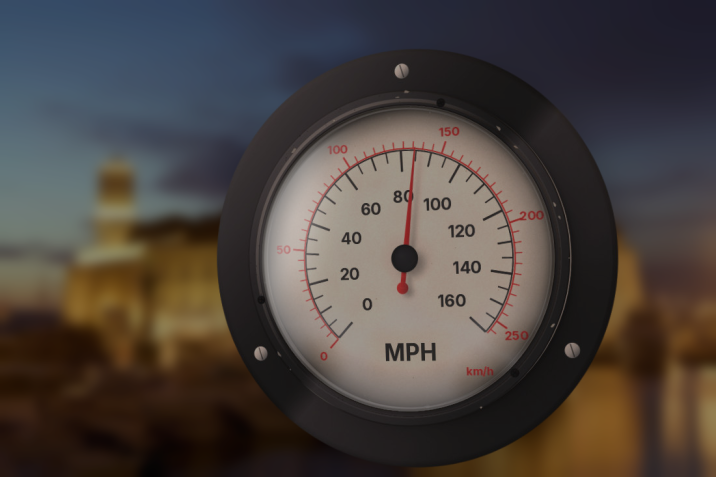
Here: 85 mph
